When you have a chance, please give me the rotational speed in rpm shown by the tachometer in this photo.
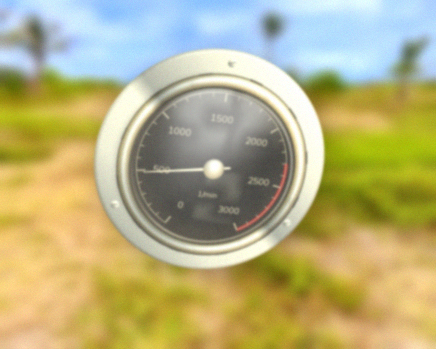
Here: 500 rpm
